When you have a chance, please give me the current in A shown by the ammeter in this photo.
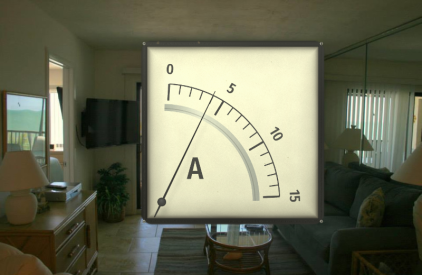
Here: 4 A
